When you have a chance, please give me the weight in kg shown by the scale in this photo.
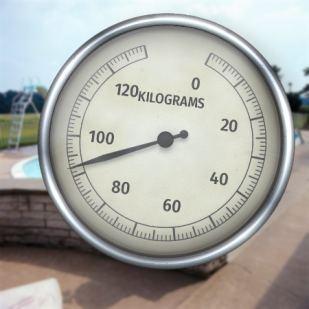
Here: 92 kg
